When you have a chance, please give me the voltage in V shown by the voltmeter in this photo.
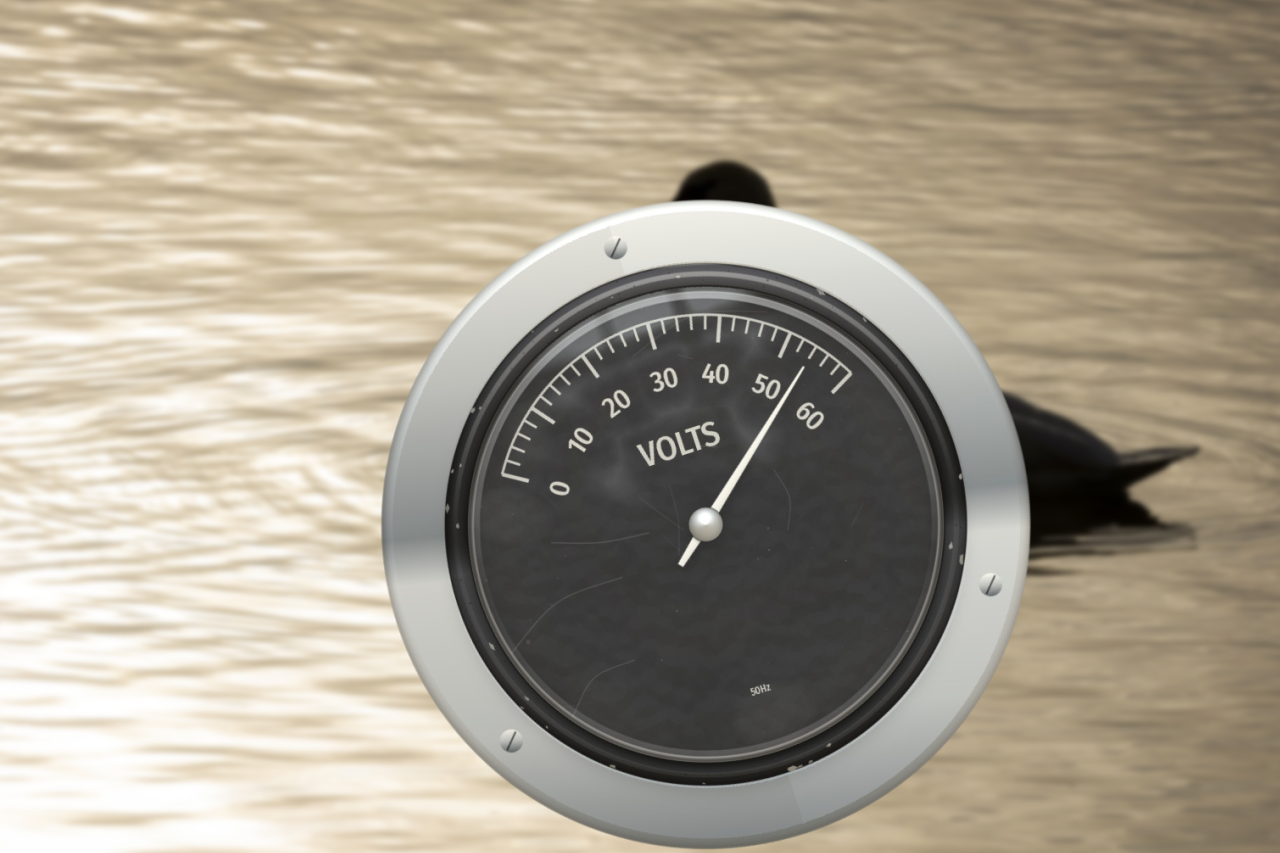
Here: 54 V
